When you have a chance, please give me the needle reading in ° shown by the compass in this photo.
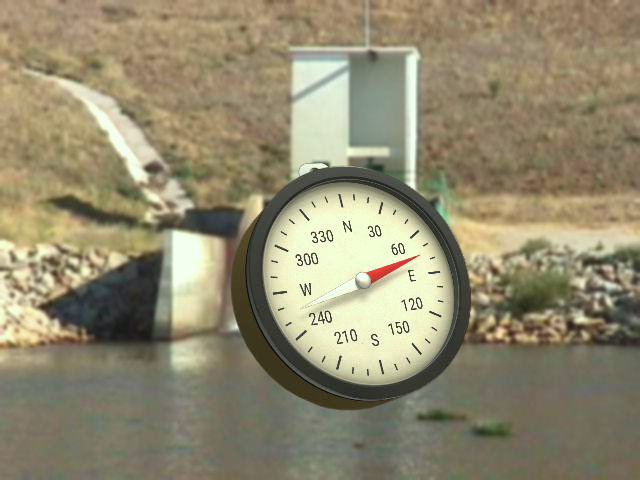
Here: 75 °
